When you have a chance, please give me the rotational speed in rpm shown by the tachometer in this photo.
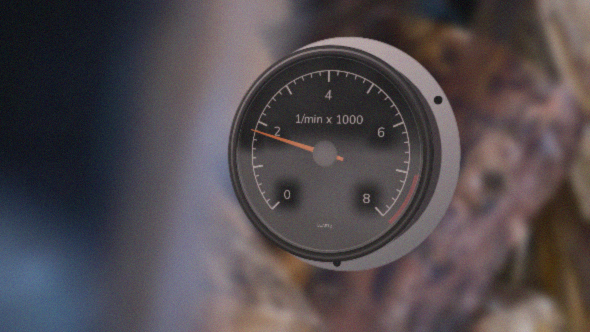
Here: 1800 rpm
